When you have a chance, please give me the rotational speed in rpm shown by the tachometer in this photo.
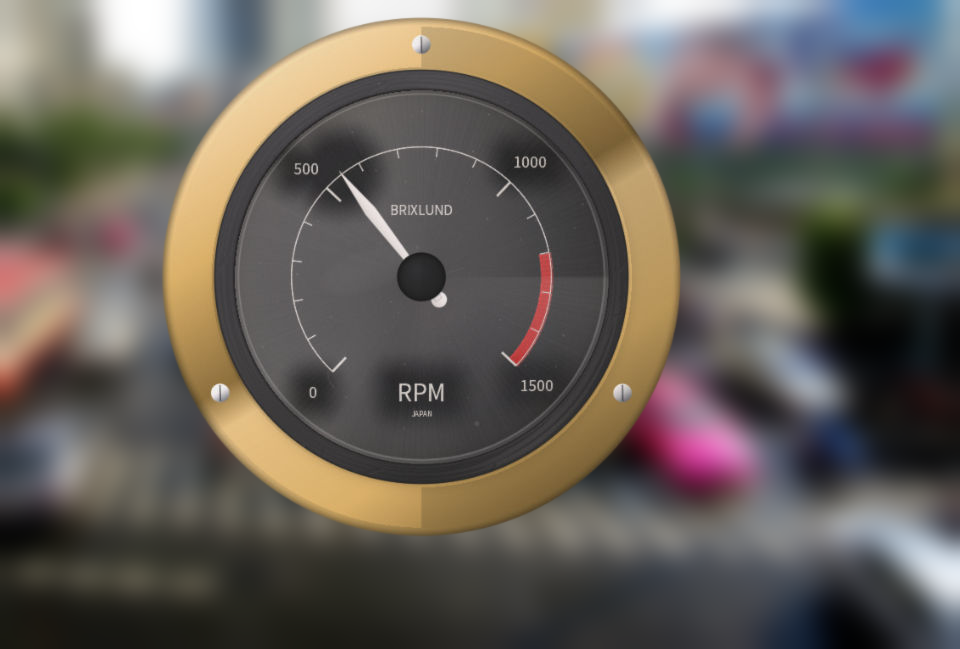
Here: 550 rpm
